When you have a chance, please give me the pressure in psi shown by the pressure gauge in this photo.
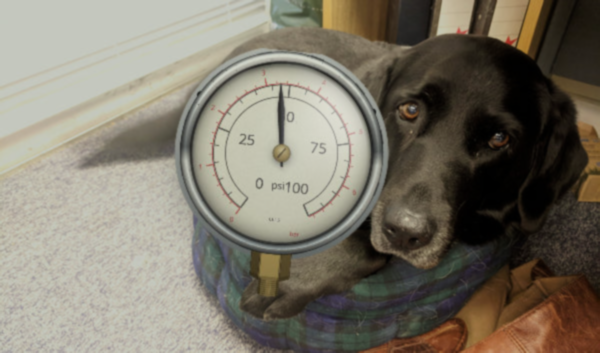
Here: 47.5 psi
